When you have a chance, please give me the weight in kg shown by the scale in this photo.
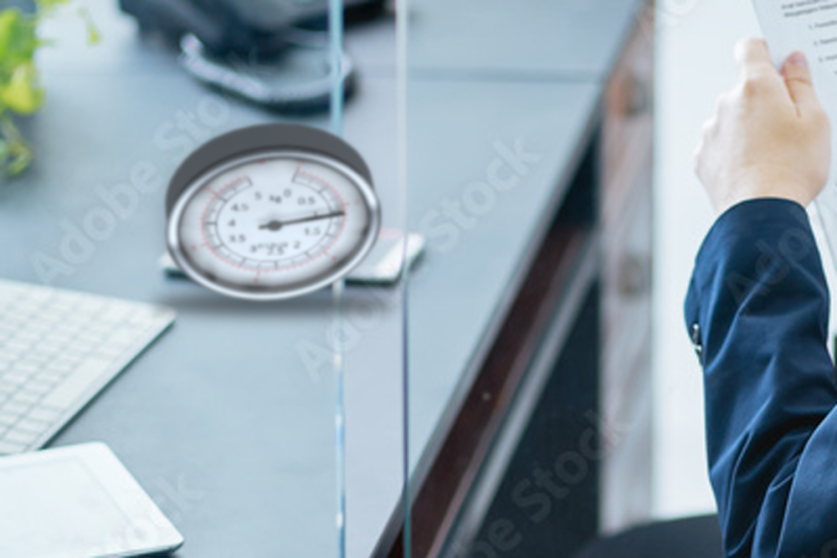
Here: 1 kg
